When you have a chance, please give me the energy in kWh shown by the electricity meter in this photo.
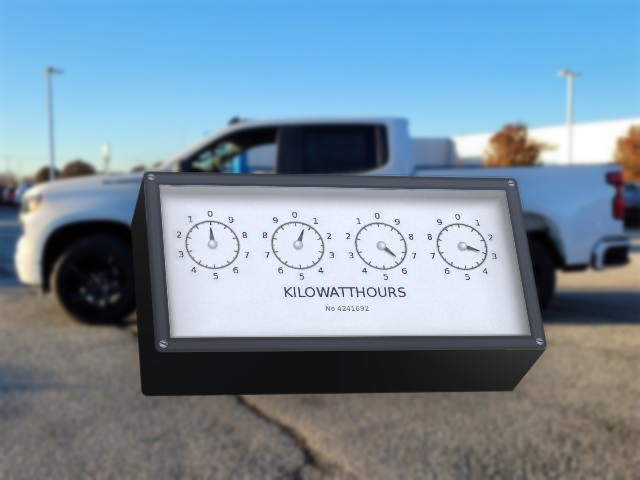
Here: 63 kWh
